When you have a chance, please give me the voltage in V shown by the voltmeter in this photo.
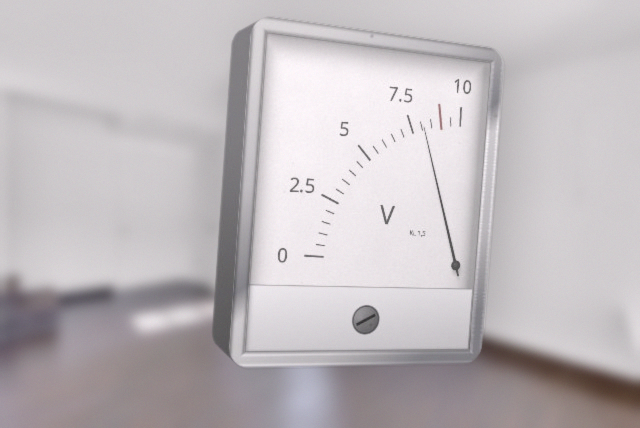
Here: 8 V
